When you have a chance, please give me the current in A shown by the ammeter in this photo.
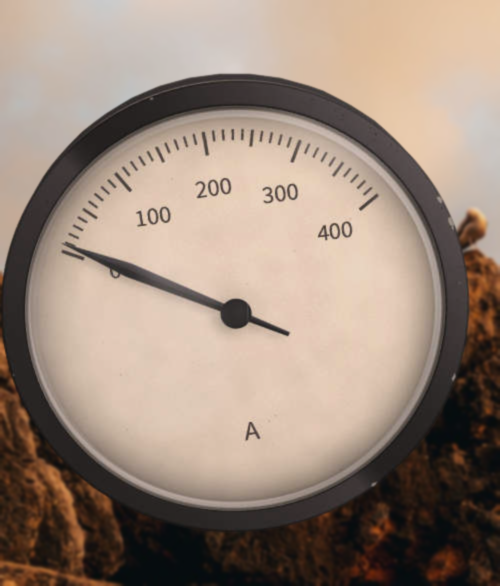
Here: 10 A
